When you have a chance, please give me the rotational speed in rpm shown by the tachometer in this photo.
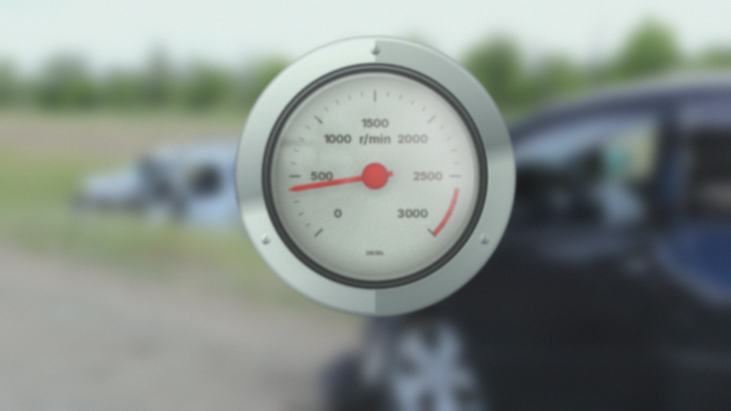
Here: 400 rpm
